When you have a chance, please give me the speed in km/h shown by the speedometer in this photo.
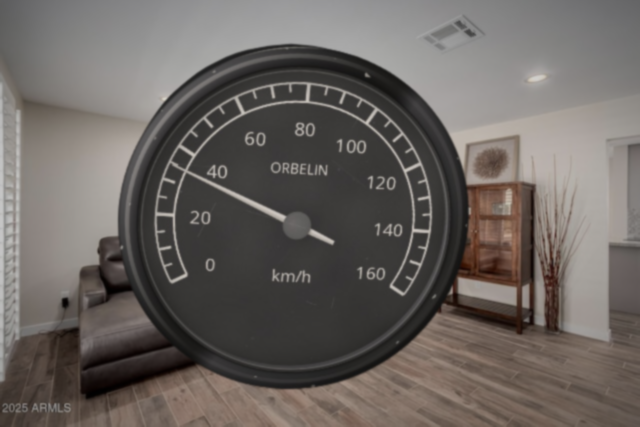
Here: 35 km/h
